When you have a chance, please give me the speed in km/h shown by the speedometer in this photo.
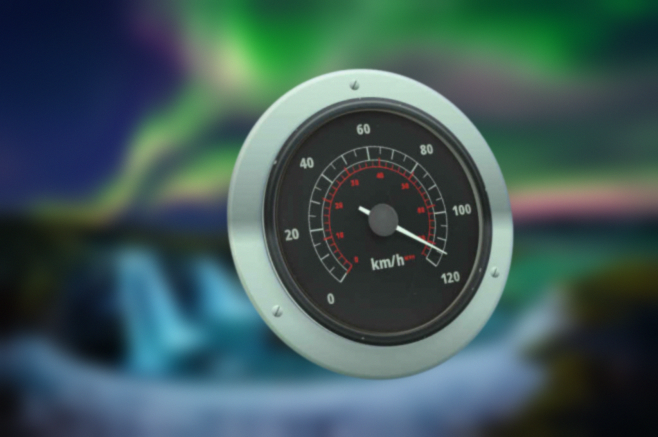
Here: 115 km/h
